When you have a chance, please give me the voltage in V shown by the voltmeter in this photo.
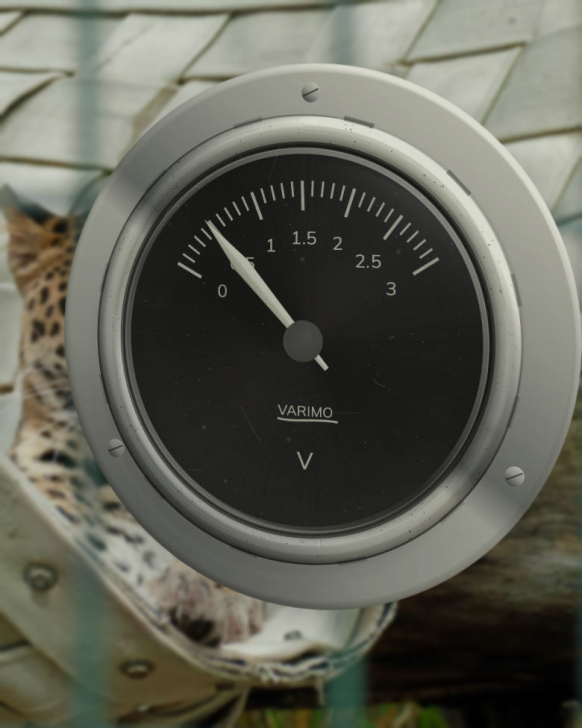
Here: 0.5 V
